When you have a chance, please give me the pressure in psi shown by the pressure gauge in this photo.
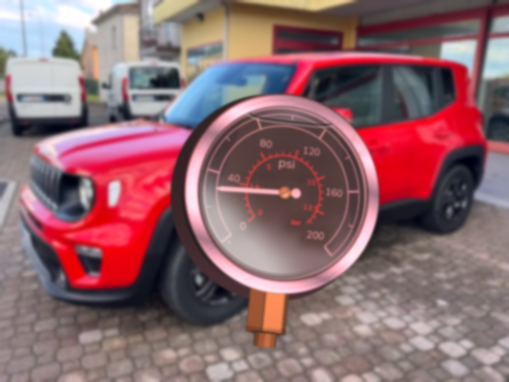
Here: 30 psi
